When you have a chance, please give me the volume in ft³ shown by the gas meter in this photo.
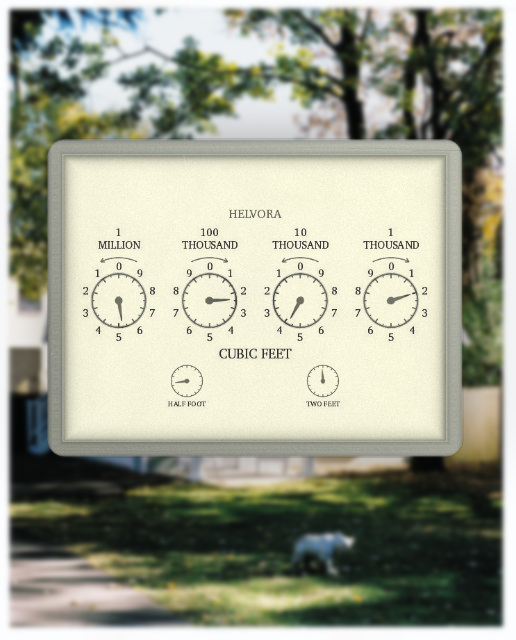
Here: 524200 ft³
